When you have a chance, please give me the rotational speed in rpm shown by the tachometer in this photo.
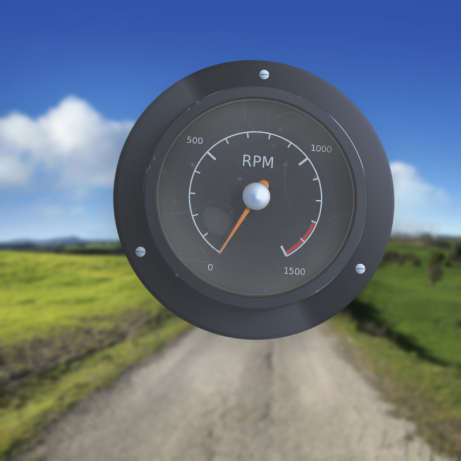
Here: 0 rpm
